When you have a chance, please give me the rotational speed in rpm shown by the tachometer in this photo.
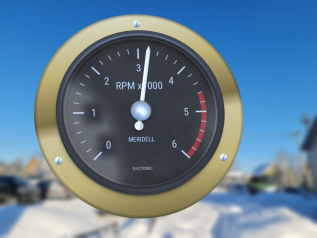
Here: 3200 rpm
